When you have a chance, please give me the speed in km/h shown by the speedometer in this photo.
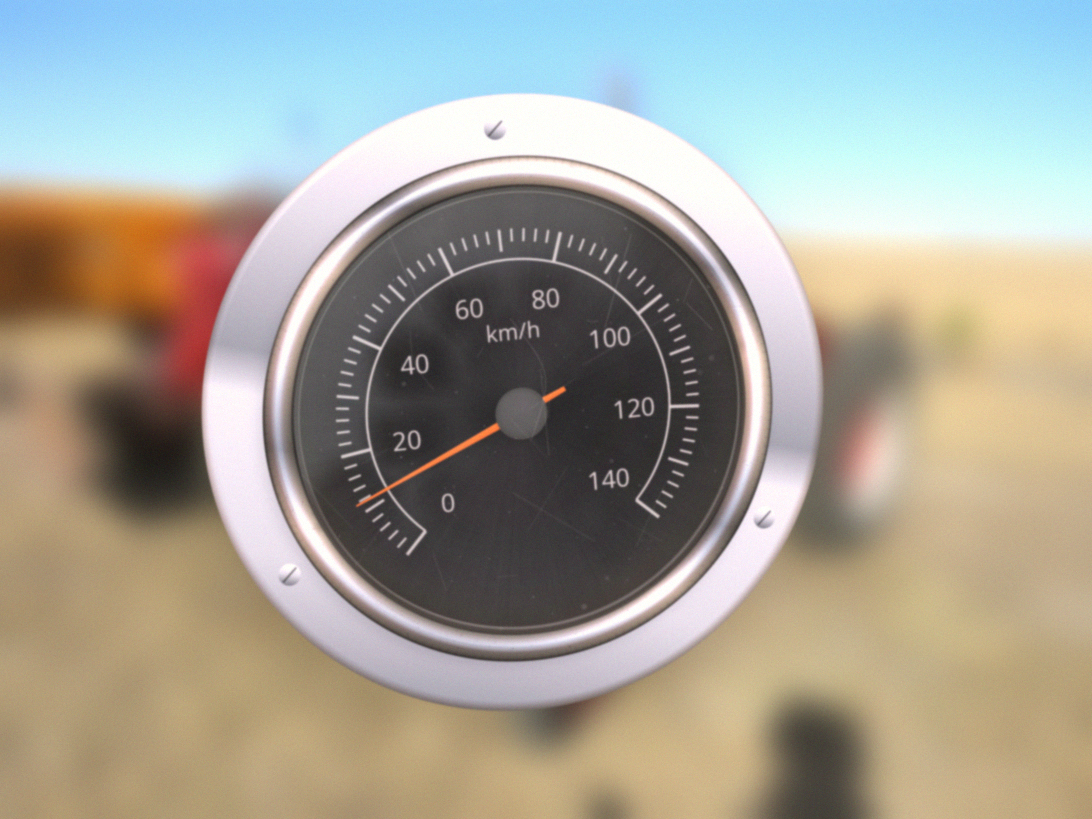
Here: 12 km/h
